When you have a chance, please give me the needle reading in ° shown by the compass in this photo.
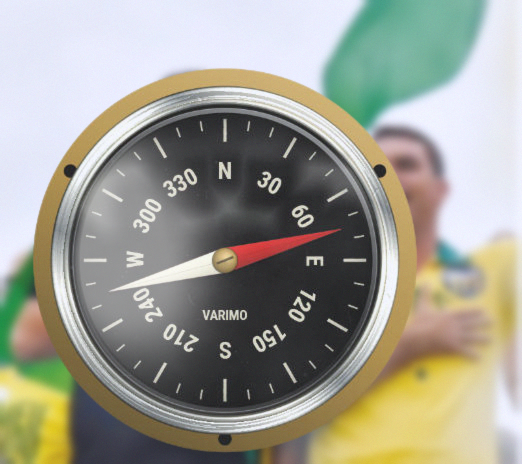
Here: 75 °
